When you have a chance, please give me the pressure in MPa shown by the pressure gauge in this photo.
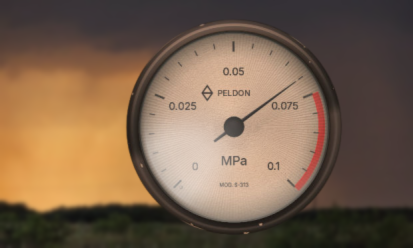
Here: 0.07 MPa
